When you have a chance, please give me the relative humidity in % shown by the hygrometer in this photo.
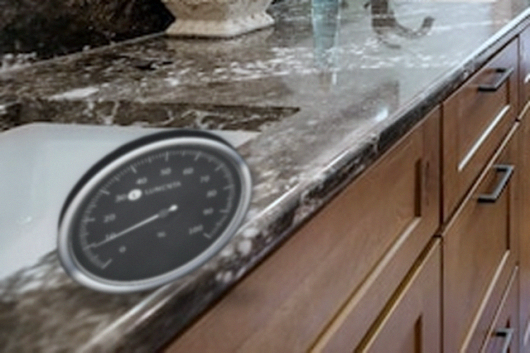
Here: 10 %
